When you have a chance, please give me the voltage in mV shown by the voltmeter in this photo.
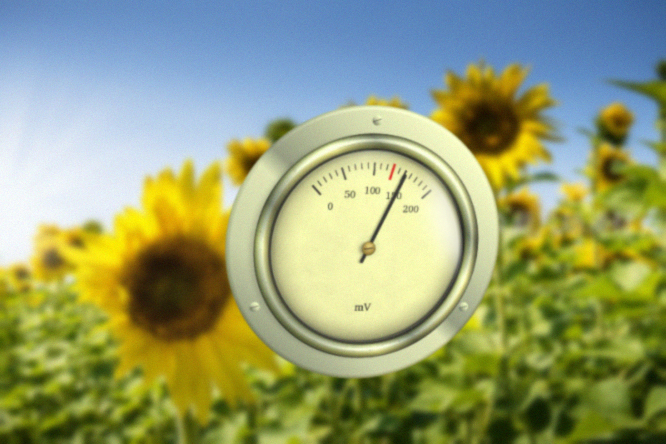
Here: 150 mV
